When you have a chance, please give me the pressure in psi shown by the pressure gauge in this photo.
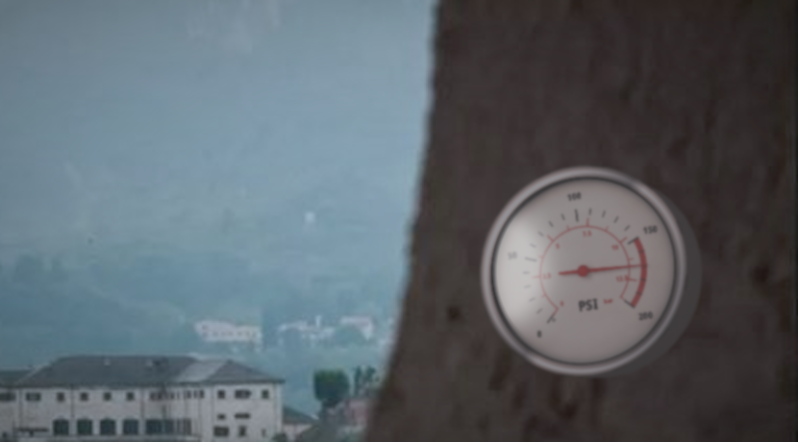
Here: 170 psi
